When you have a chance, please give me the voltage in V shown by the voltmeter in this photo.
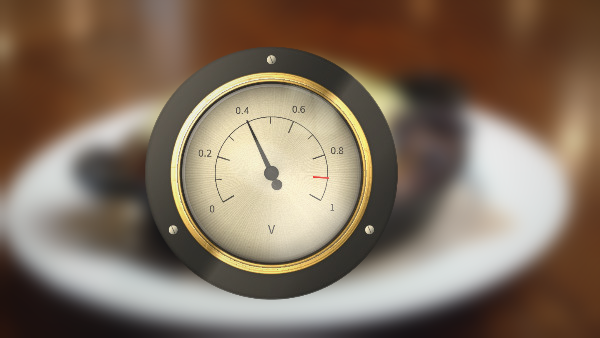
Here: 0.4 V
